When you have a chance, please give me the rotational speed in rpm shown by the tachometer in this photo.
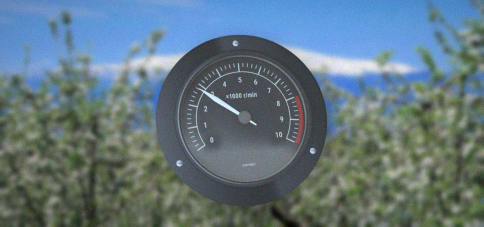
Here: 2800 rpm
